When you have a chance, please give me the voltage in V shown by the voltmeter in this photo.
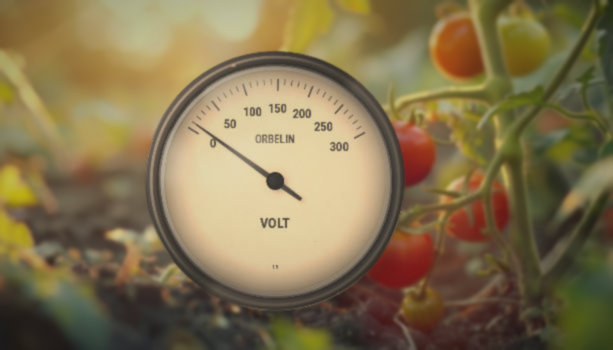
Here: 10 V
